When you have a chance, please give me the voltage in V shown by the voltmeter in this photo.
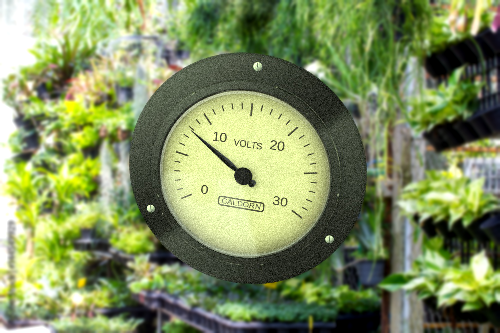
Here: 8 V
